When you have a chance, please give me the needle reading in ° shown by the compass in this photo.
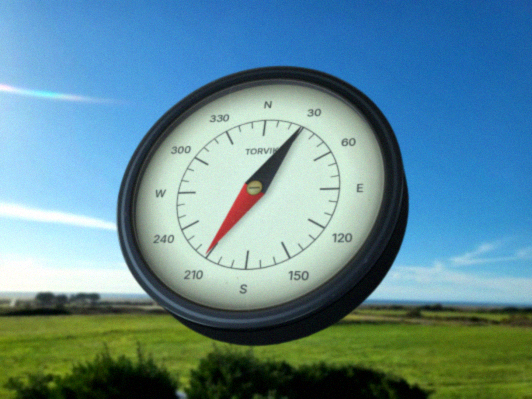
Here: 210 °
